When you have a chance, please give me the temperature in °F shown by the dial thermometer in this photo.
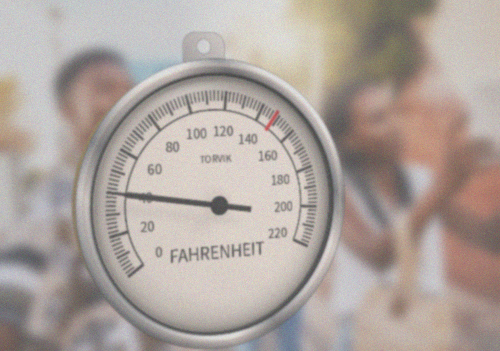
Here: 40 °F
